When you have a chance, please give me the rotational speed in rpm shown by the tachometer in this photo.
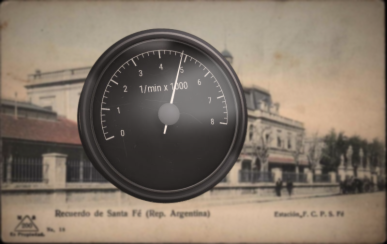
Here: 4800 rpm
